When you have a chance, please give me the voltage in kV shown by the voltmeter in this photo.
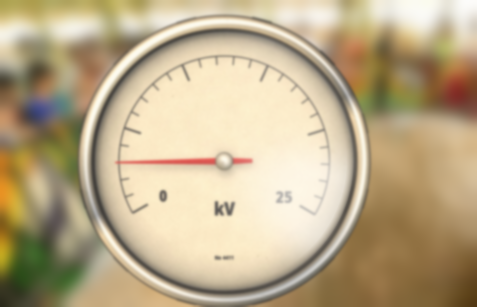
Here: 3 kV
